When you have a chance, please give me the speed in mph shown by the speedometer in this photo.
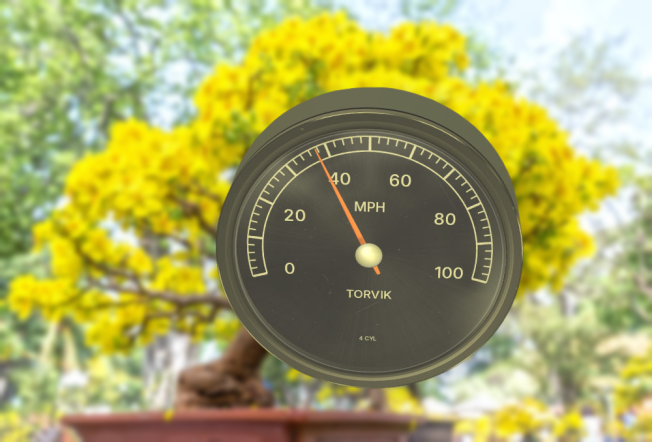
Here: 38 mph
